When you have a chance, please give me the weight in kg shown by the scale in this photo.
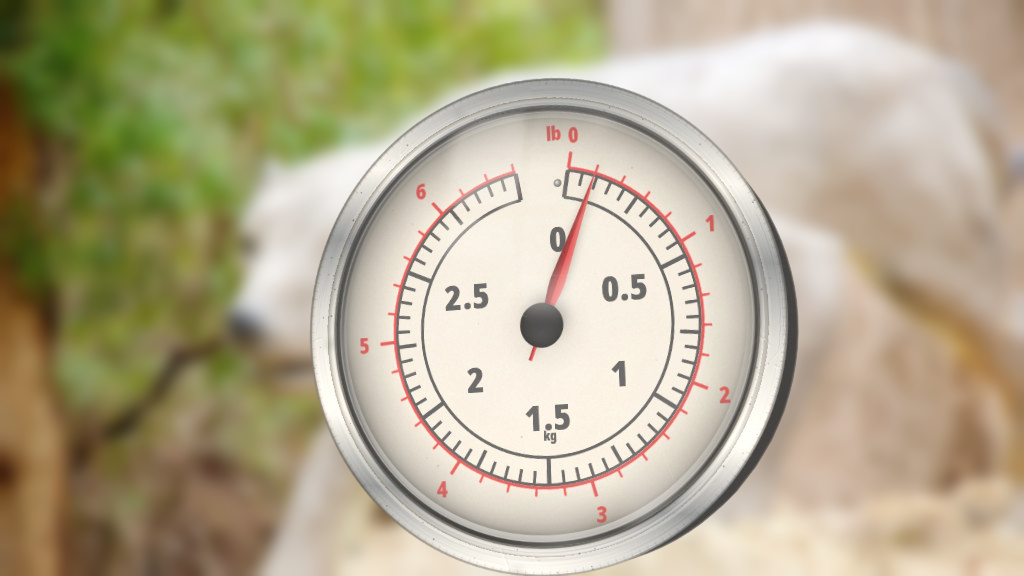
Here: 0.1 kg
